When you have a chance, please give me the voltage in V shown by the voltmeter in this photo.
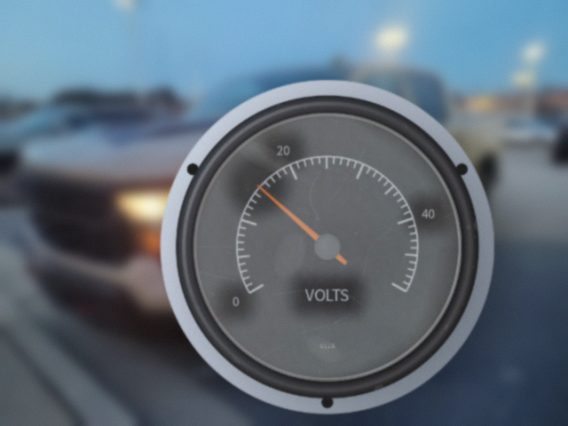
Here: 15 V
